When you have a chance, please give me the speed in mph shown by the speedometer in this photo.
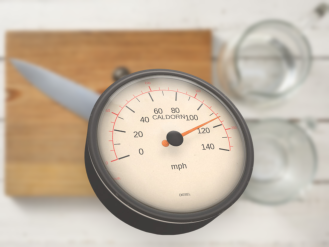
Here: 115 mph
